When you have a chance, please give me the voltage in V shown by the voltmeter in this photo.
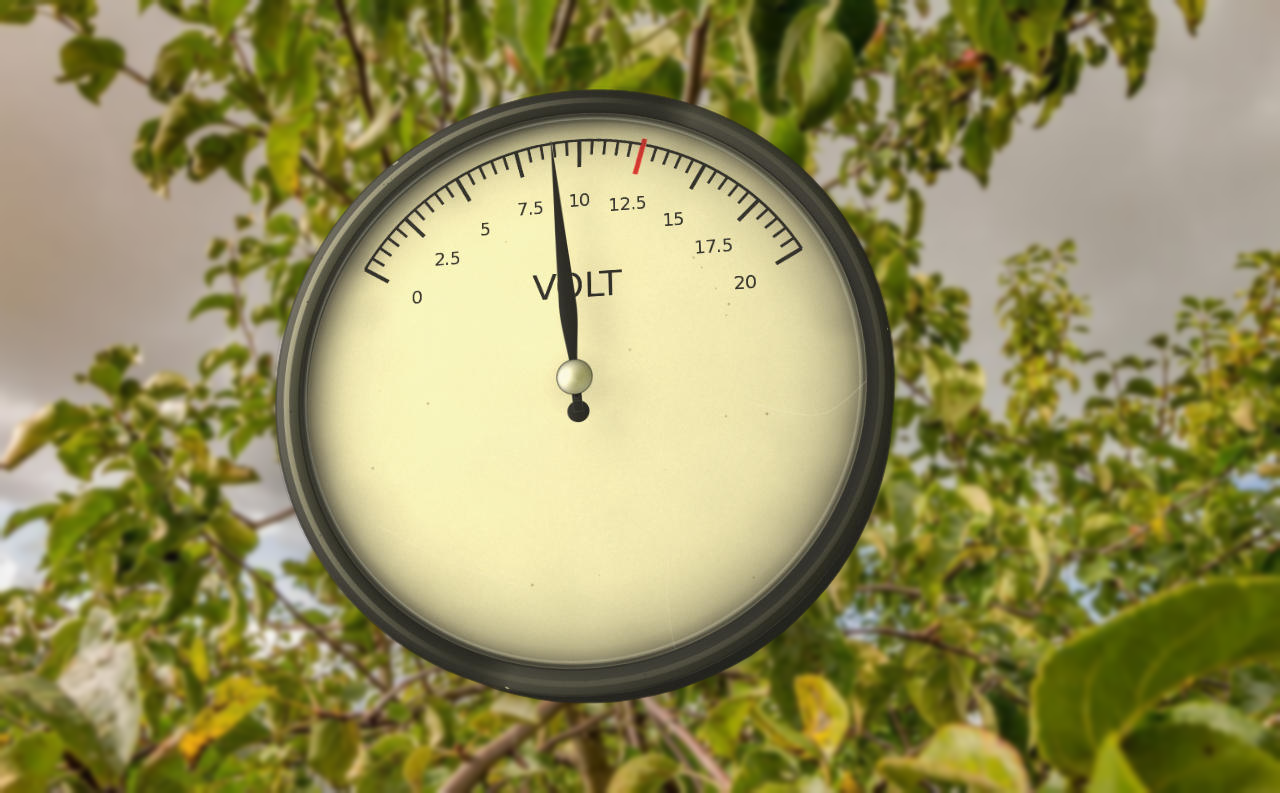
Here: 9 V
